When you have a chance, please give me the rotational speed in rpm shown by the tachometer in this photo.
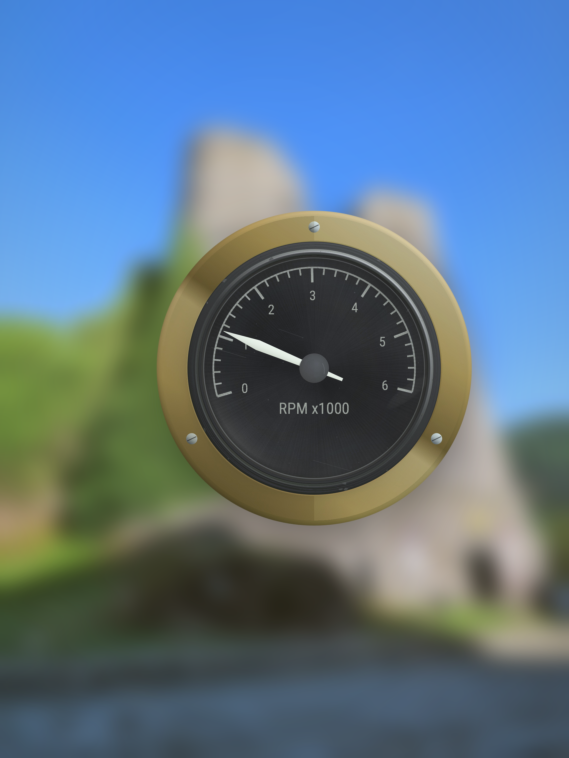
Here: 1100 rpm
